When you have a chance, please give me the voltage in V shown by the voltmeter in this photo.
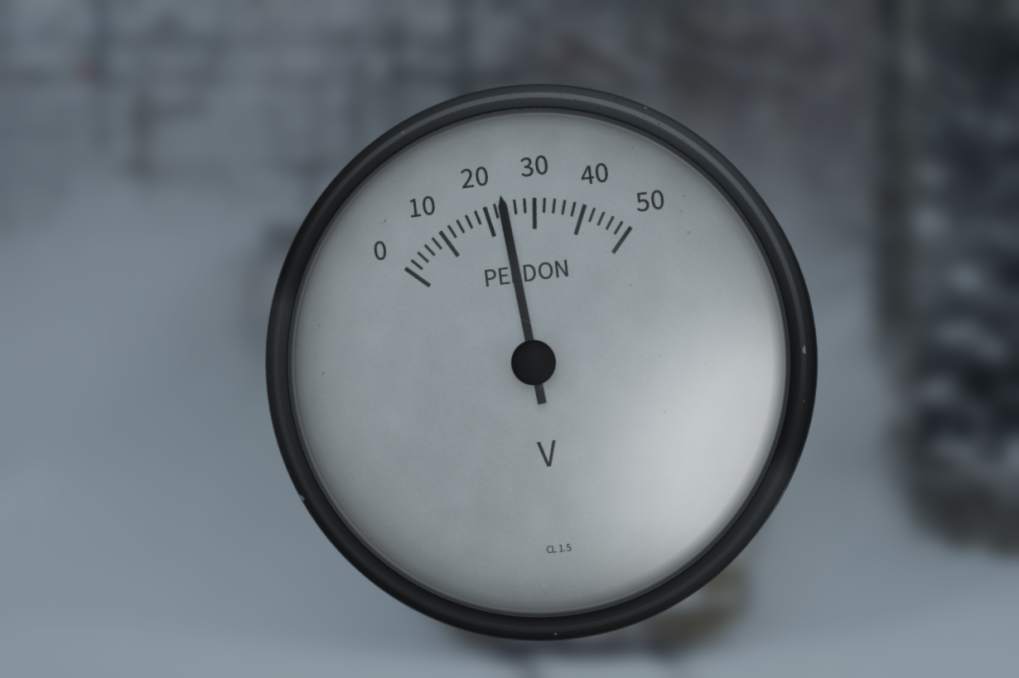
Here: 24 V
